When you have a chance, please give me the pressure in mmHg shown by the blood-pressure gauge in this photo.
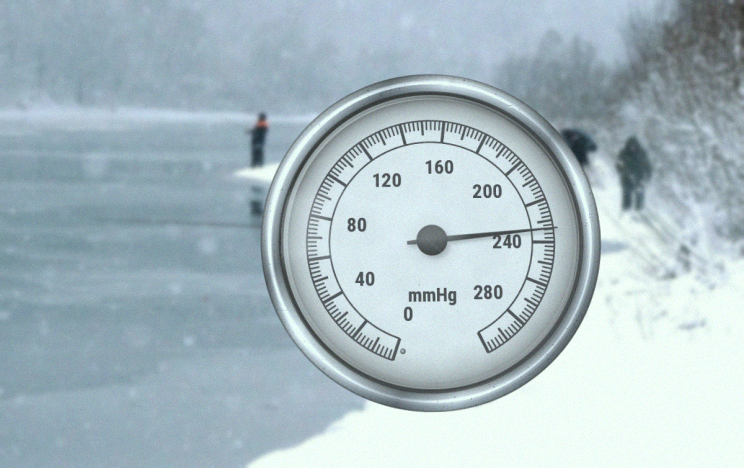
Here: 234 mmHg
